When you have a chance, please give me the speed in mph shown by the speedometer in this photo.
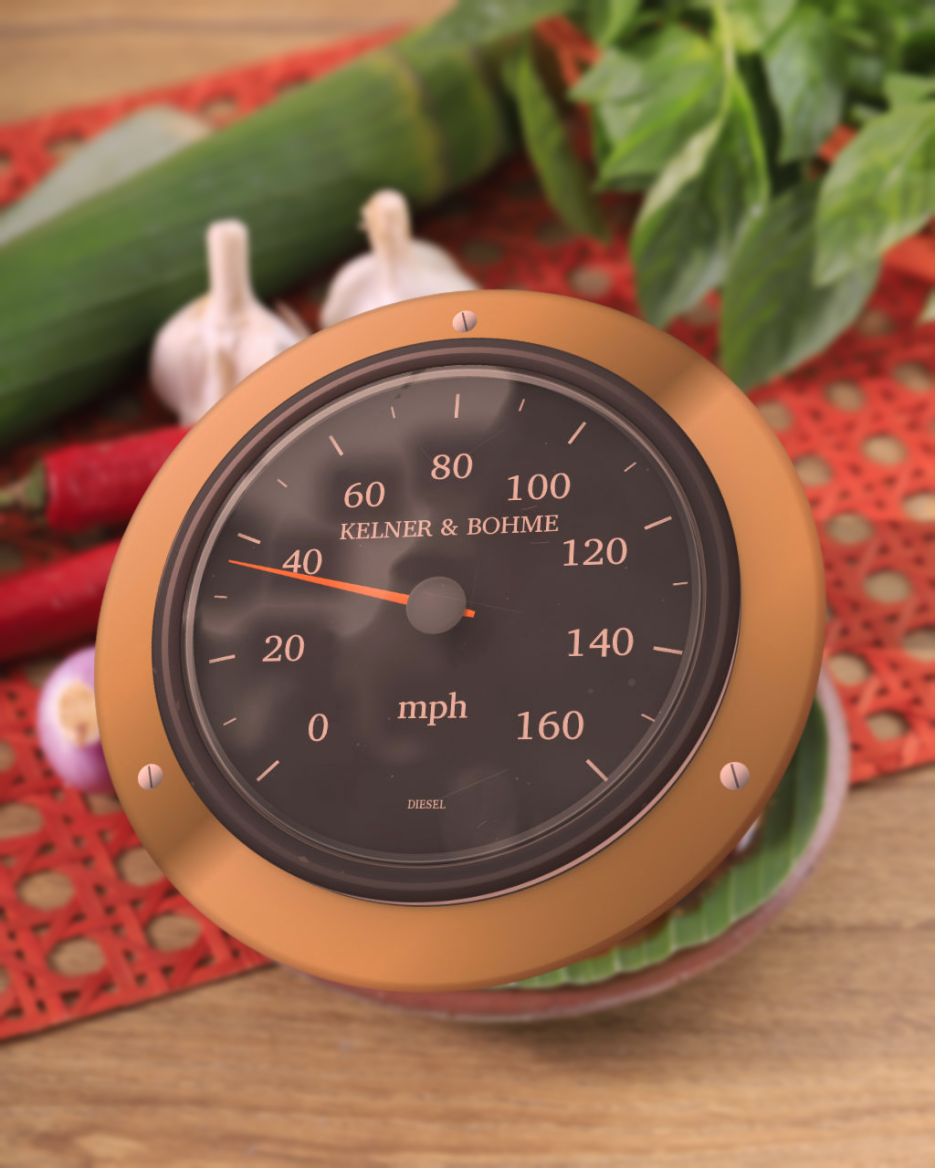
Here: 35 mph
